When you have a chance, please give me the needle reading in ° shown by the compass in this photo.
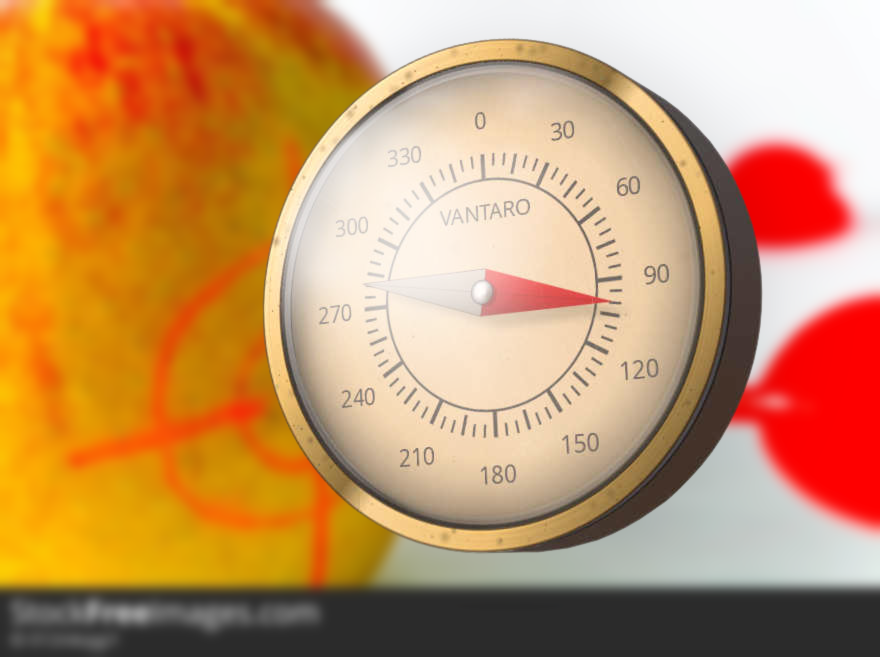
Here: 100 °
